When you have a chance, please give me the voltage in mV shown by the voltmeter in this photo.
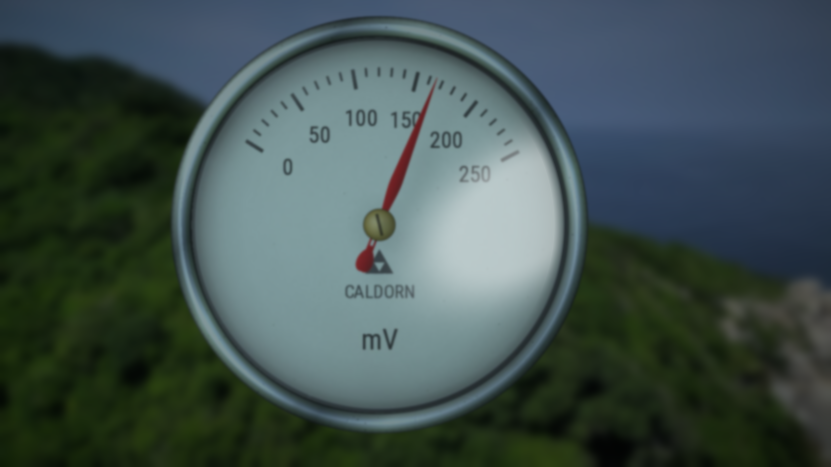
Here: 165 mV
